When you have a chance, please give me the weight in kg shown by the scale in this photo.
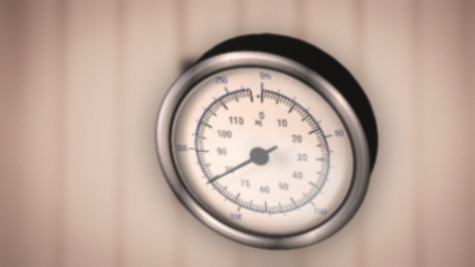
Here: 80 kg
